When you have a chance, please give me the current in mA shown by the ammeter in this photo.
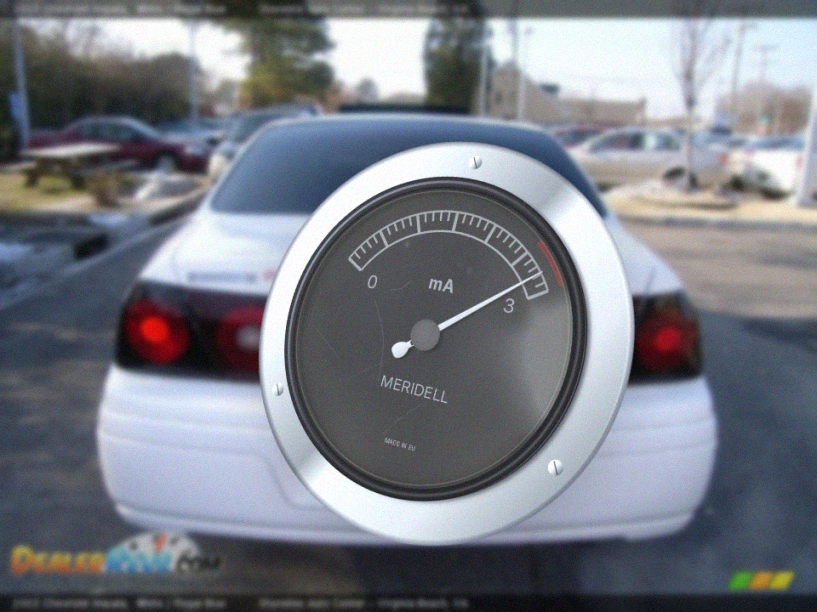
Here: 2.8 mA
